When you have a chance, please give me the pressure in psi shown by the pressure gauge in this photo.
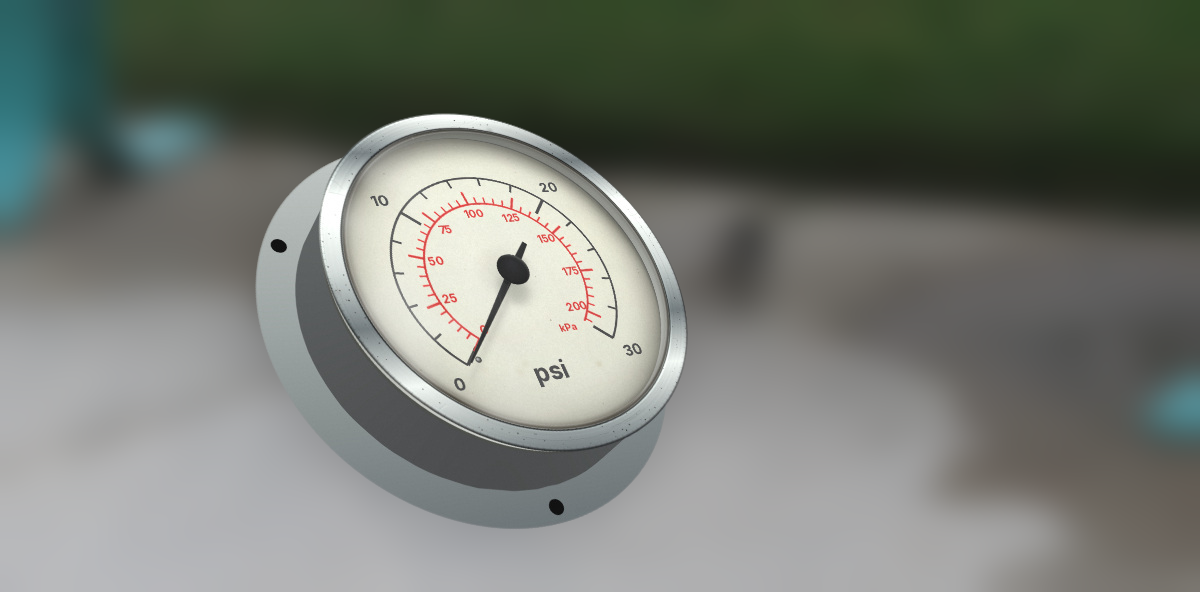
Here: 0 psi
